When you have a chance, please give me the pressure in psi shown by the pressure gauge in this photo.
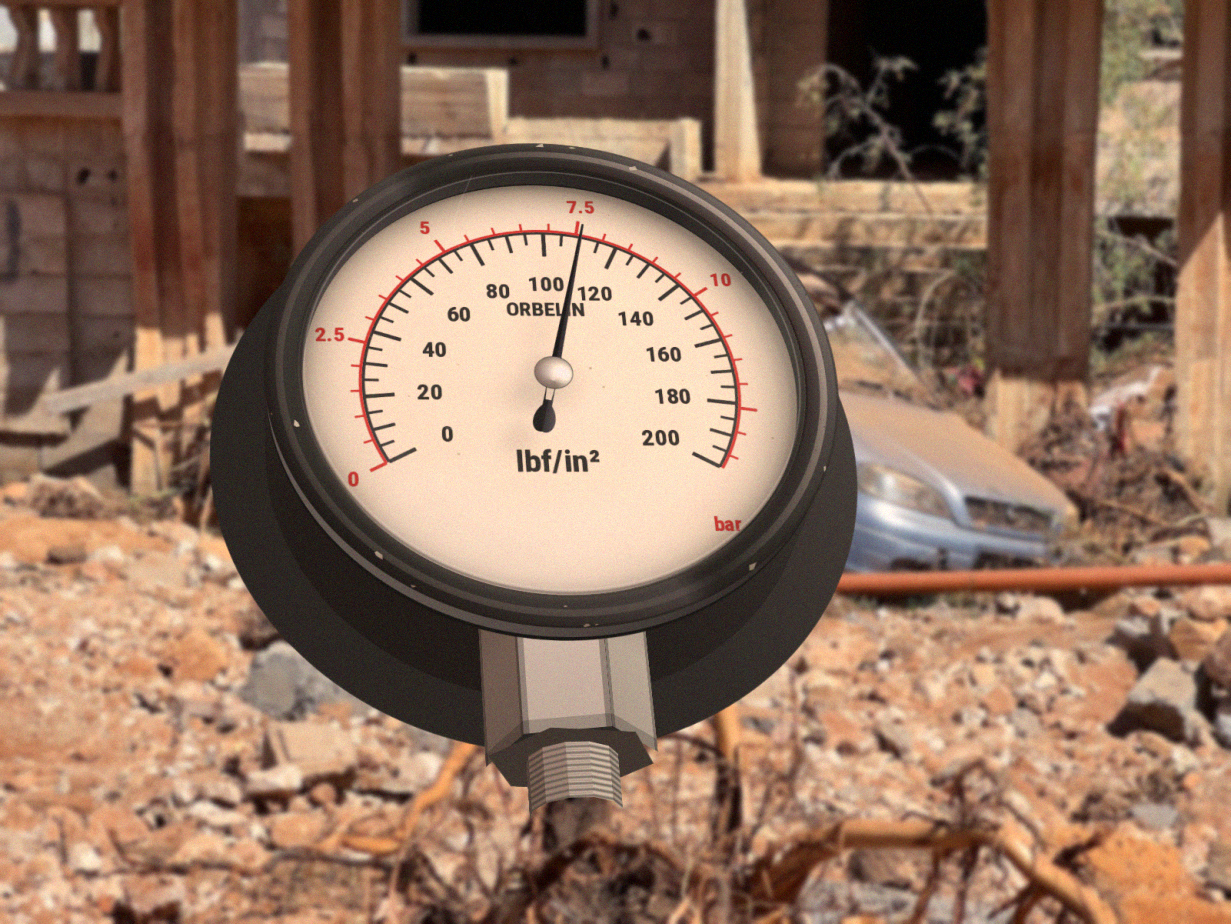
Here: 110 psi
